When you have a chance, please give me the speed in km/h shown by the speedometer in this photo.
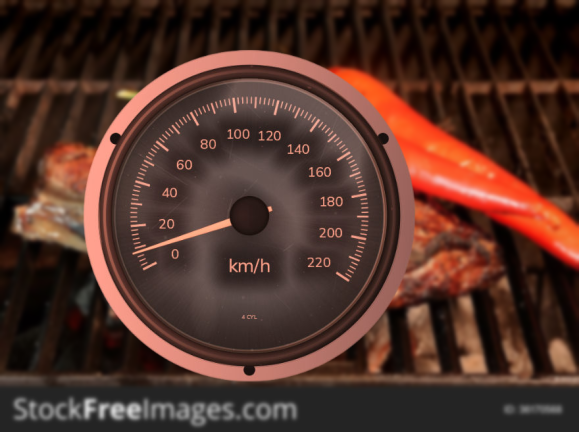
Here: 8 km/h
